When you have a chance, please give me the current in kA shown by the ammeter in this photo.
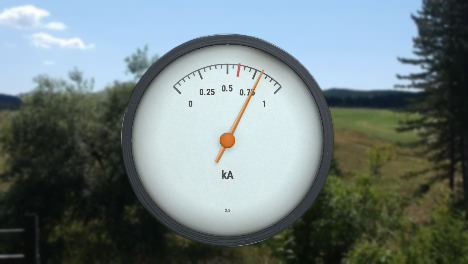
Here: 0.8 kA
